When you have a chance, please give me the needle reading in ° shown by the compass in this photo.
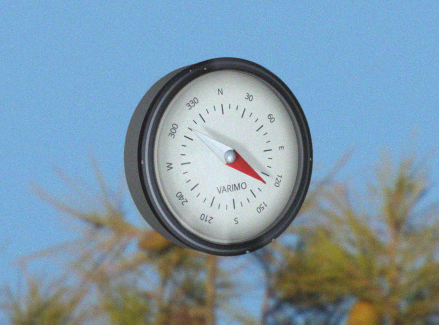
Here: 130 °
